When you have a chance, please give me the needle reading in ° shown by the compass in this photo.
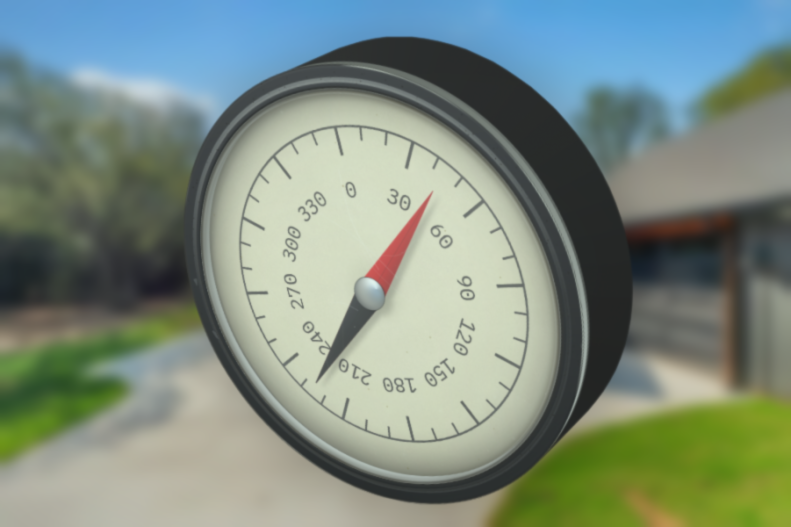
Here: 45 °
